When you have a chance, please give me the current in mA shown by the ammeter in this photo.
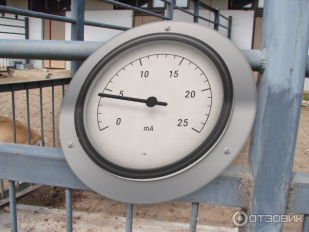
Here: 4 mA
